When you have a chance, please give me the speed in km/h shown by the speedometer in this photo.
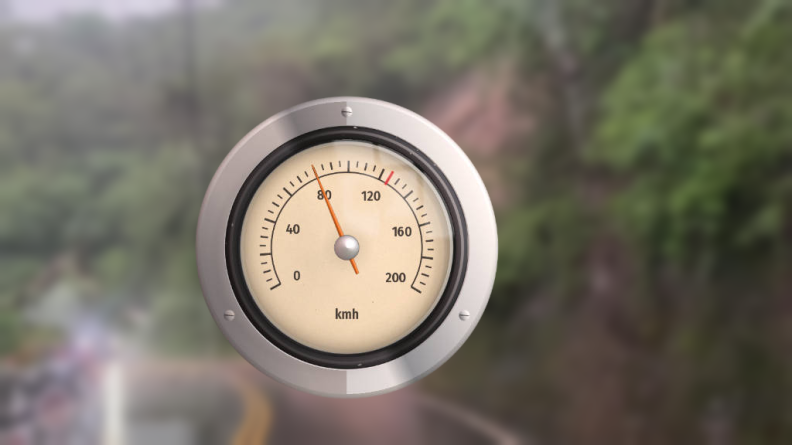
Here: 80 km/h
